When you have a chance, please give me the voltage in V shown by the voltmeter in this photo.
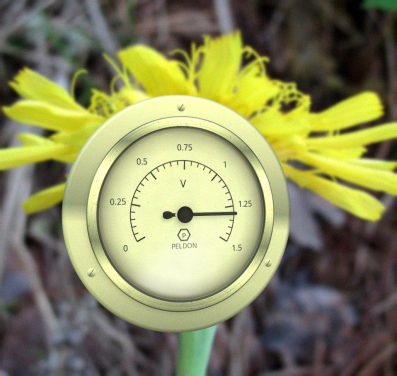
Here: 1.3 V
